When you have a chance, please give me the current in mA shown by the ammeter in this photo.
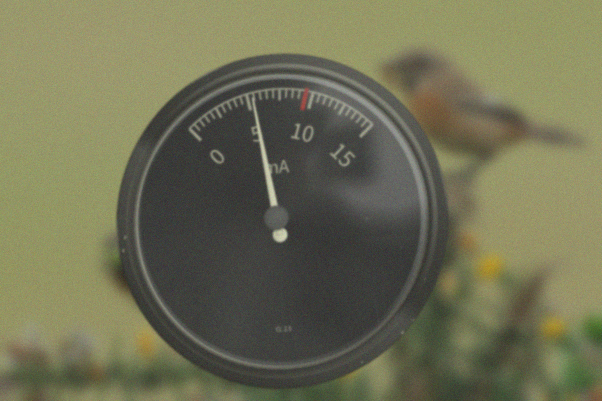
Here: 5.5 mA
